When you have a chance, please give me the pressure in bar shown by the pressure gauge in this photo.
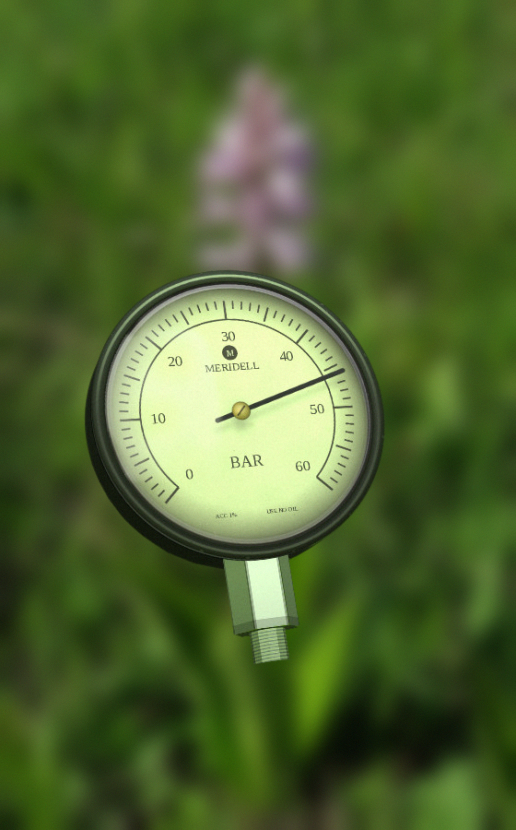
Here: 46 bar
